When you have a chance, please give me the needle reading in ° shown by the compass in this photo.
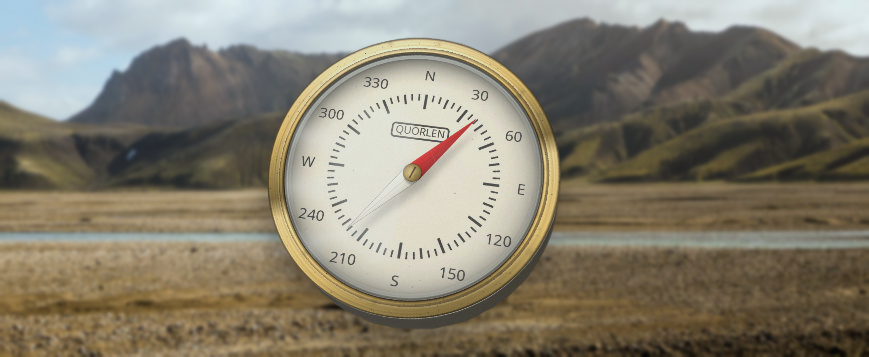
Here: 40 °
